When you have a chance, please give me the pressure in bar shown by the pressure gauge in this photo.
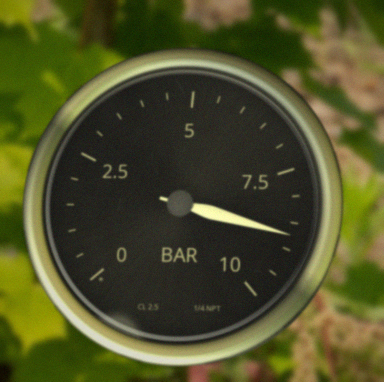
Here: 8.75 bar
